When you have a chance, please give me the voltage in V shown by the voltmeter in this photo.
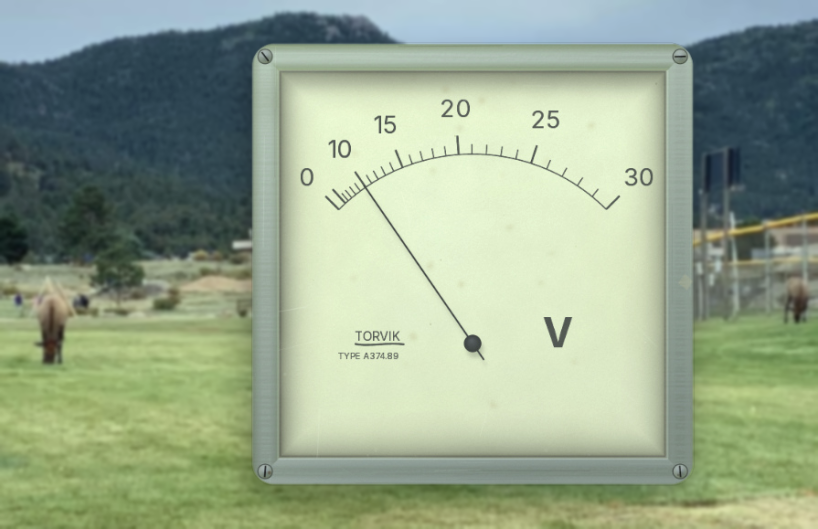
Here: 10 V
